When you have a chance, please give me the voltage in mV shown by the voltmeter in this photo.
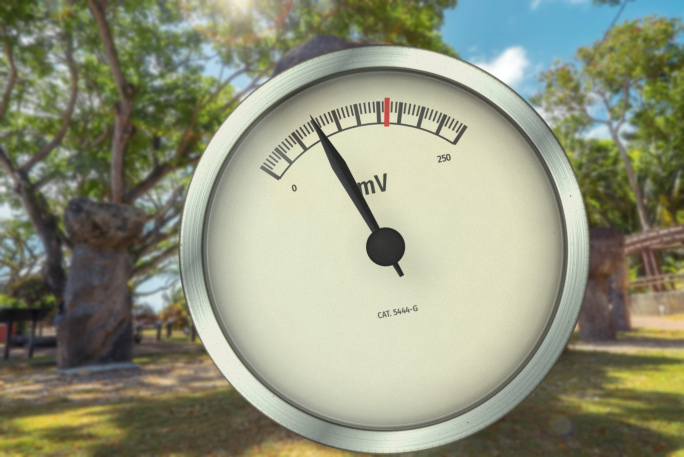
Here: 75 mV
